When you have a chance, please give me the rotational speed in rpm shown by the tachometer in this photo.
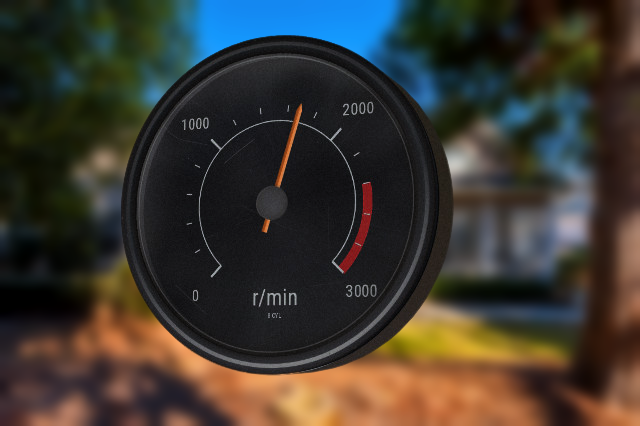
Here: 1700 rpm
